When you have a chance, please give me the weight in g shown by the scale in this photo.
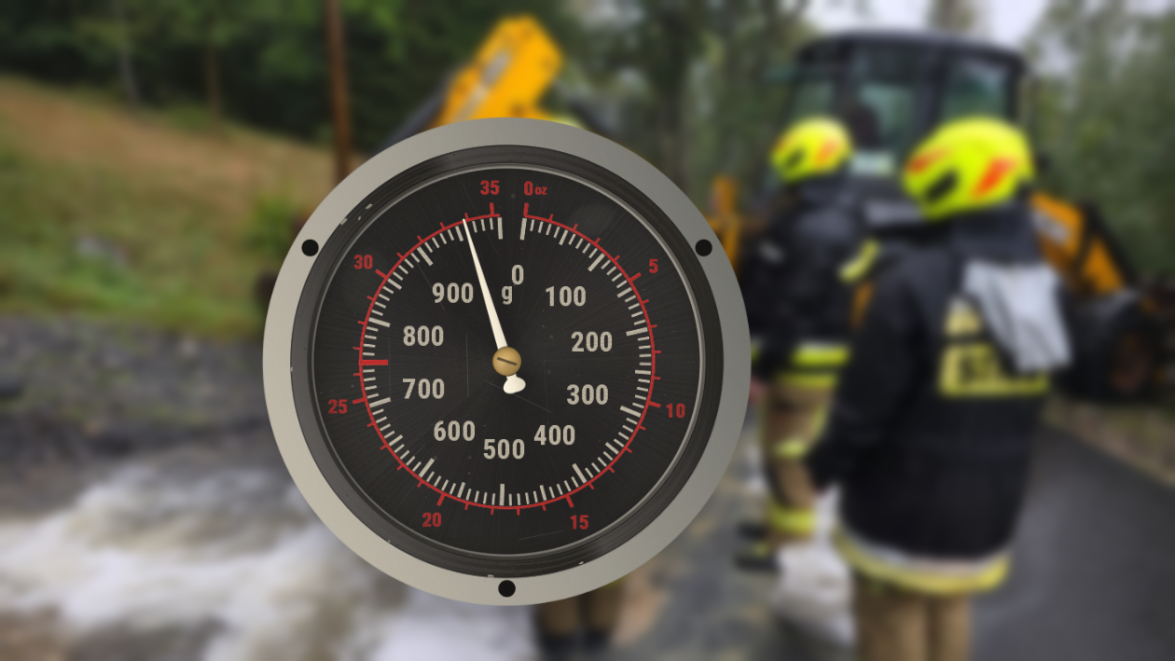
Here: 960 g
